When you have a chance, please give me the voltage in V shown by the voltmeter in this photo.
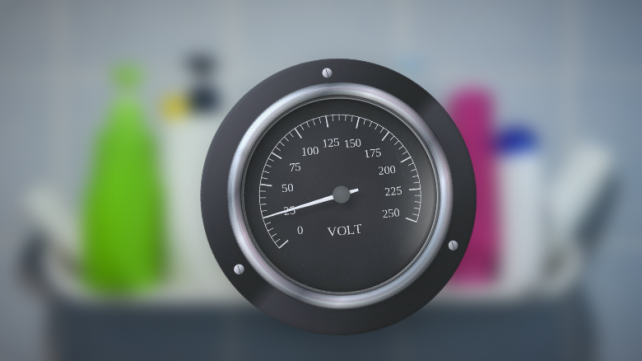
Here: 25 V
